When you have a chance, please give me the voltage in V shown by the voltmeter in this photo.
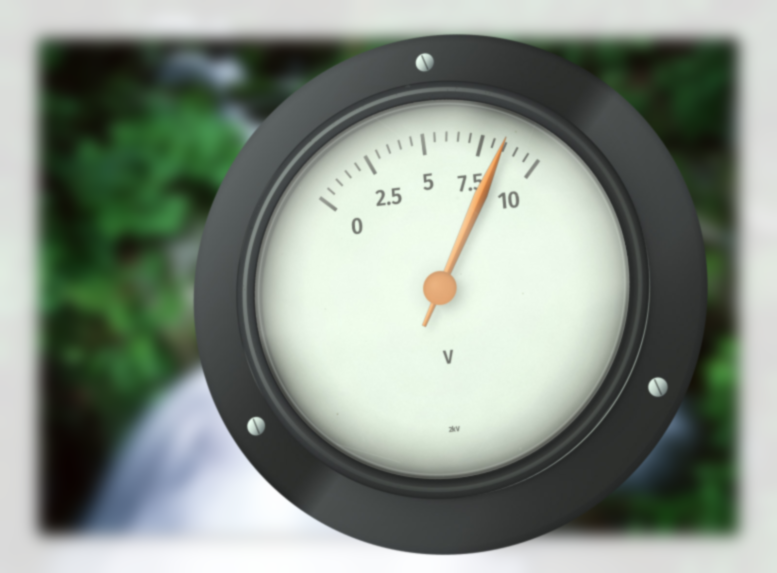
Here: 8.5 V
